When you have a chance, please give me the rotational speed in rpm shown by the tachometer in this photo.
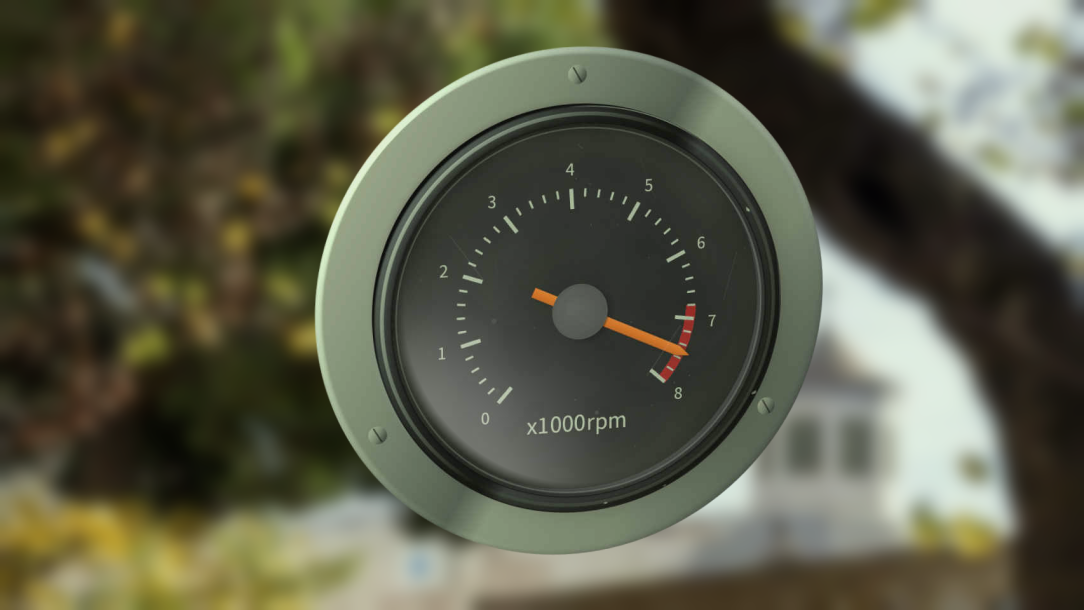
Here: 7500 rpm
